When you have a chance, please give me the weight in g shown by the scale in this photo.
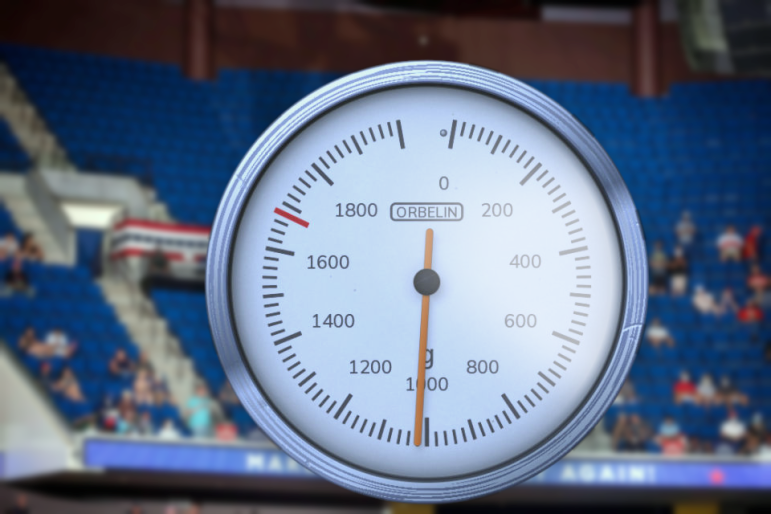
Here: 1020 g
